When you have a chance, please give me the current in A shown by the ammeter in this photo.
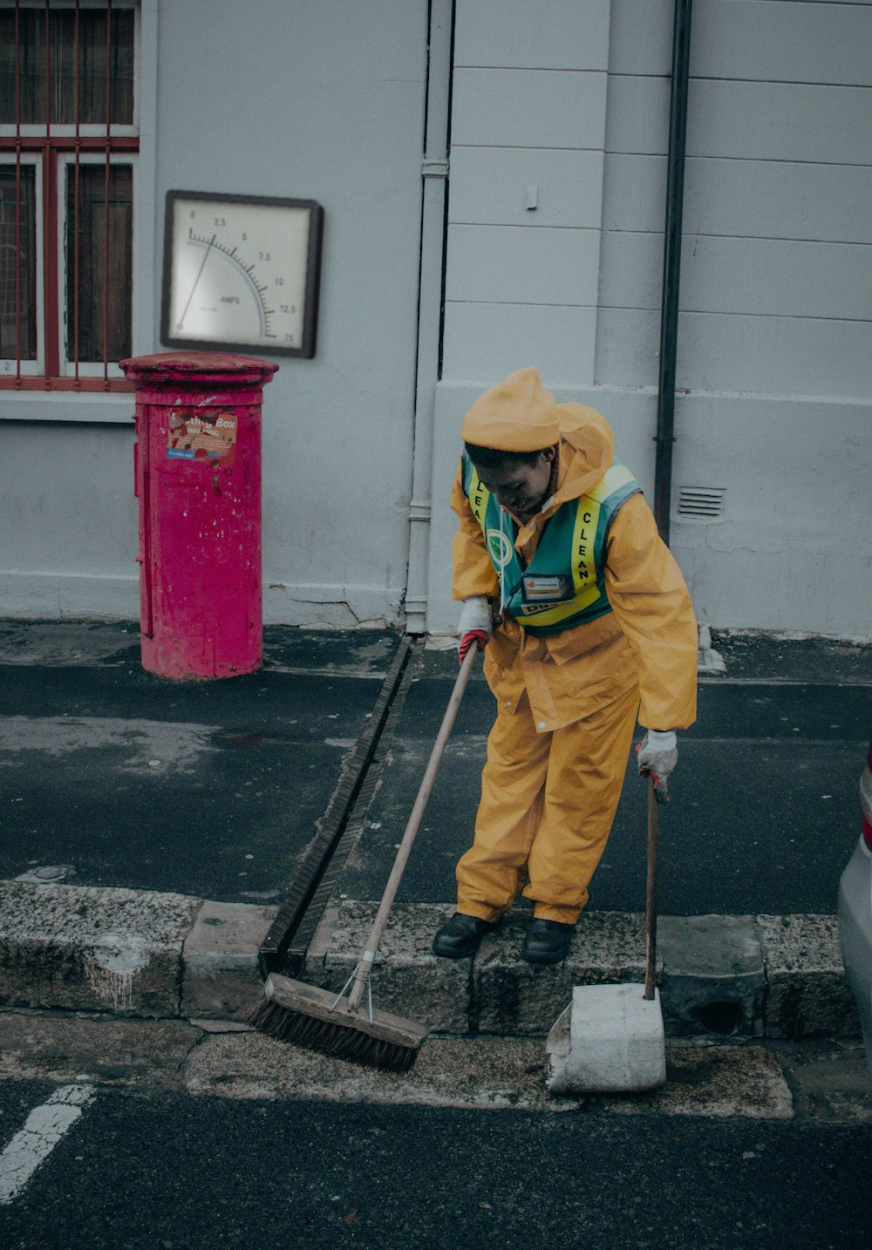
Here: 2.5 A
